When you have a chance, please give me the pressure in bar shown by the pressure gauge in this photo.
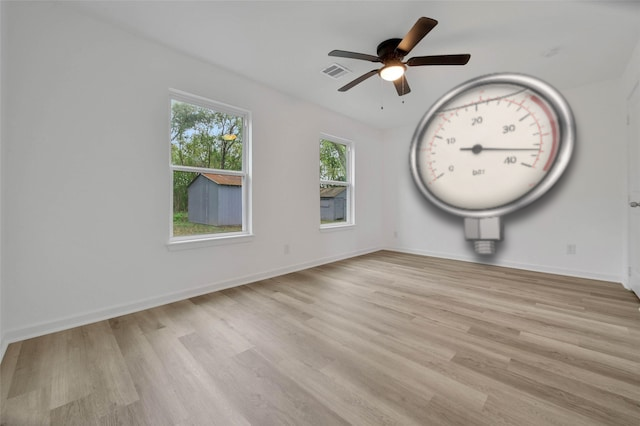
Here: 37 bar
